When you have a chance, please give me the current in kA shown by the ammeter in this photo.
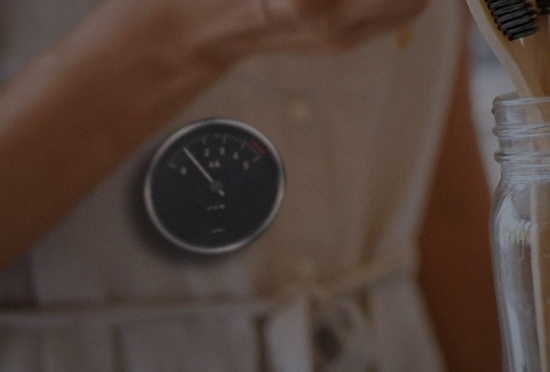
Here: 1 kA
